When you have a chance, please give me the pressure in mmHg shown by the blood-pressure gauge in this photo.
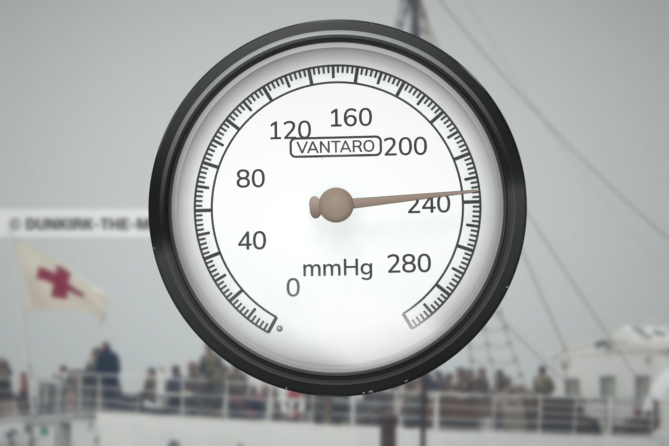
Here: 236 mmHg
